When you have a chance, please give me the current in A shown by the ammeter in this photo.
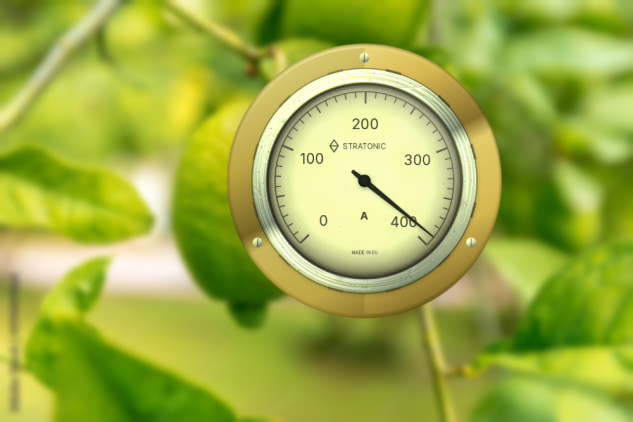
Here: 390 A
